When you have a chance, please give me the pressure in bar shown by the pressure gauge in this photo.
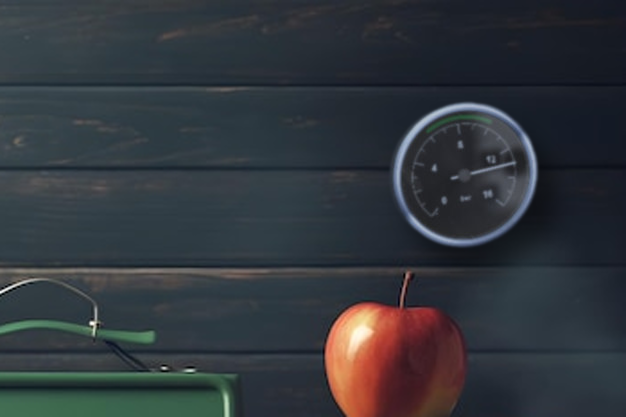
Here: 13 bar
